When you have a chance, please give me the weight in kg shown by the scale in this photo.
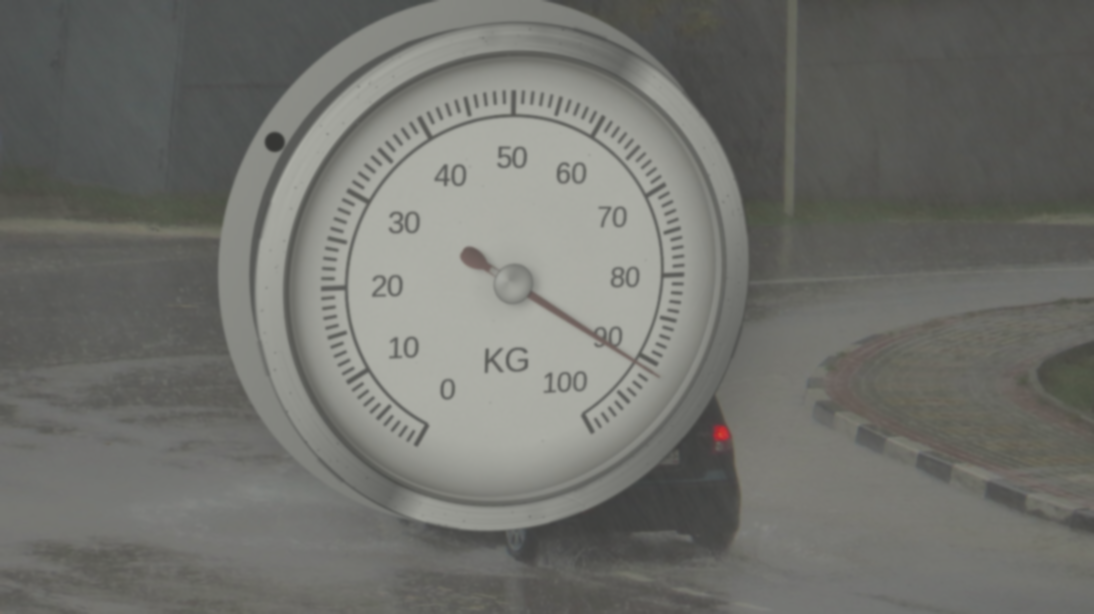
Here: 91 kg
